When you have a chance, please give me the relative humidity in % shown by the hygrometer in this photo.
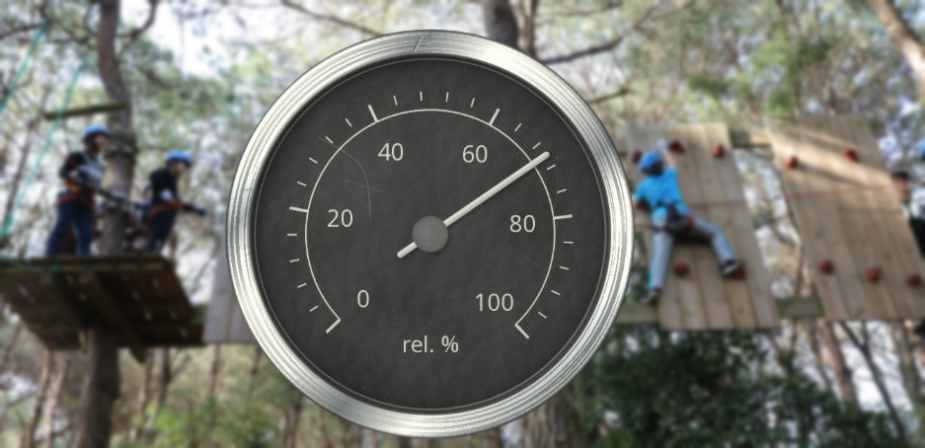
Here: 70 %
